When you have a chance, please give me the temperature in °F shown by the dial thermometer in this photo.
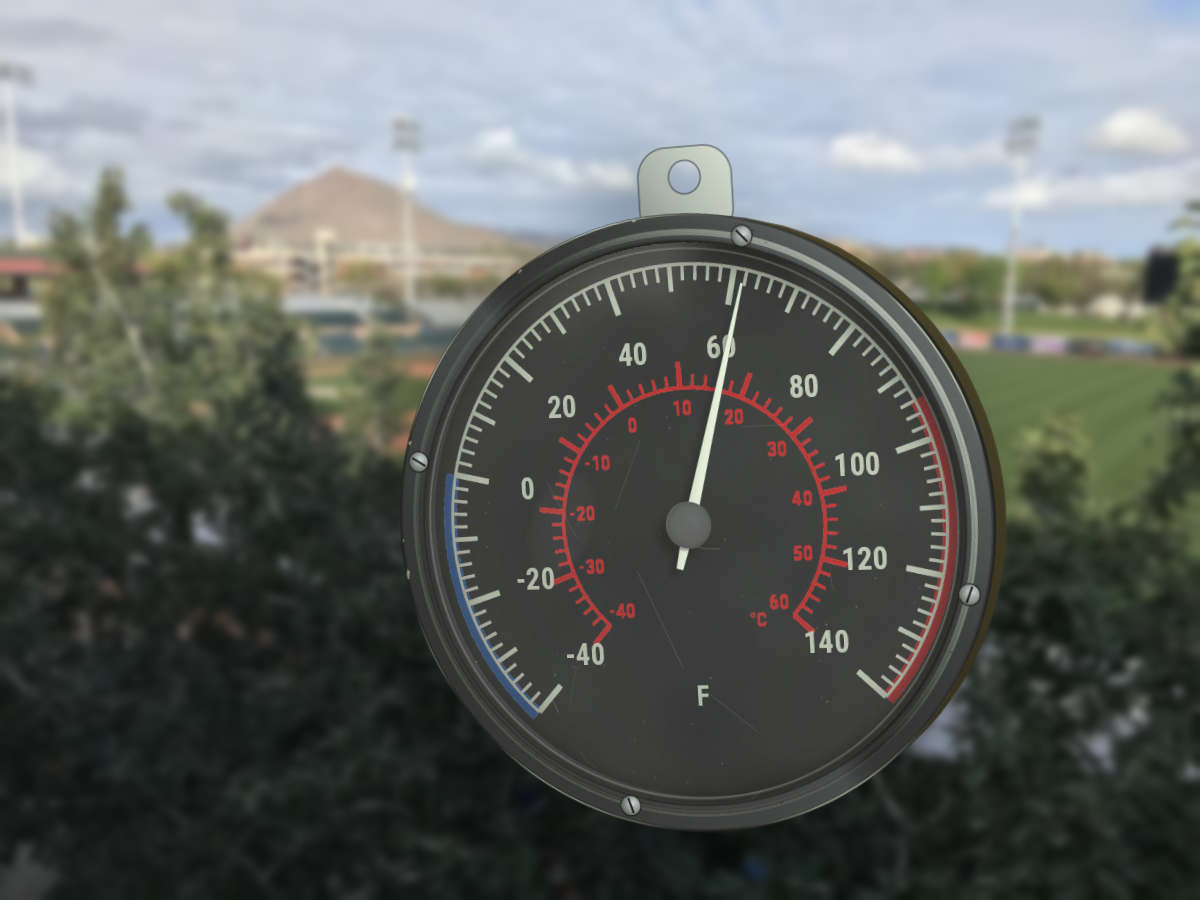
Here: 62 °F
